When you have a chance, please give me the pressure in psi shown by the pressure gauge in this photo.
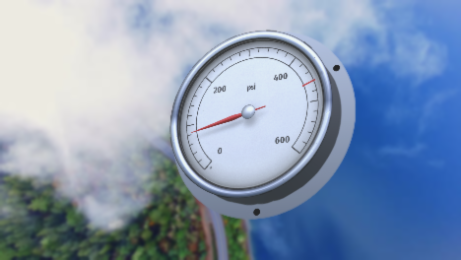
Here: 80 psi
